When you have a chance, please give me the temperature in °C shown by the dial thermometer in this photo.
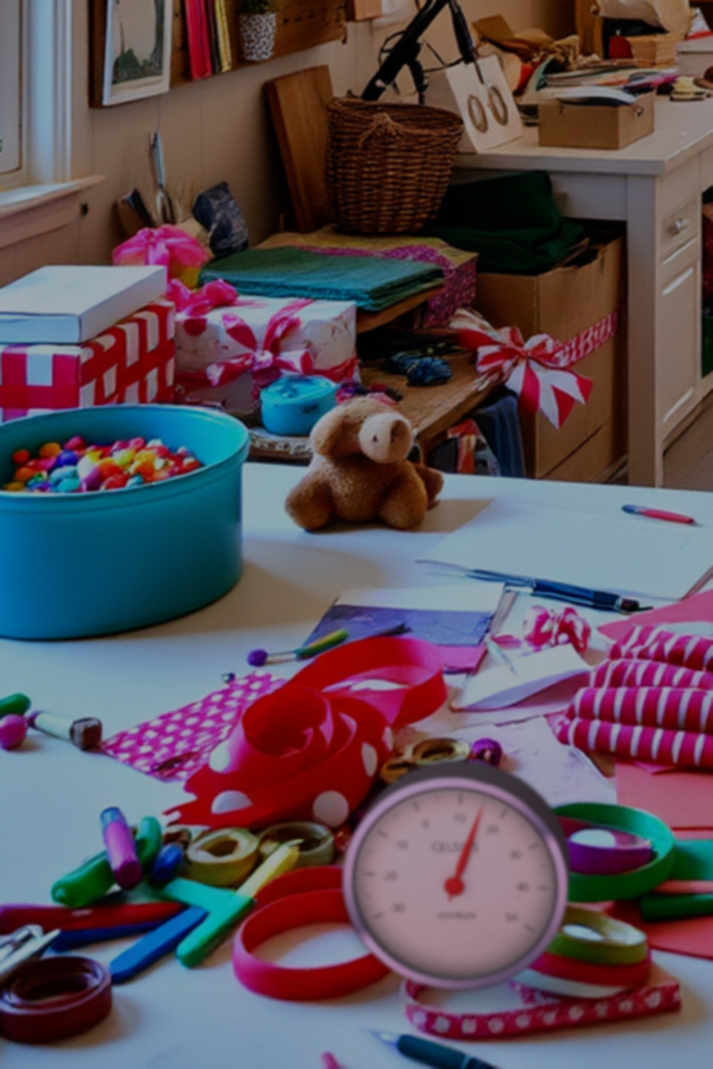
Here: 15 °C
